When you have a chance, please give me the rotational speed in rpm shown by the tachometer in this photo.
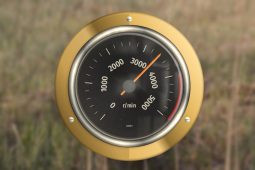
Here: 3400 rpm
